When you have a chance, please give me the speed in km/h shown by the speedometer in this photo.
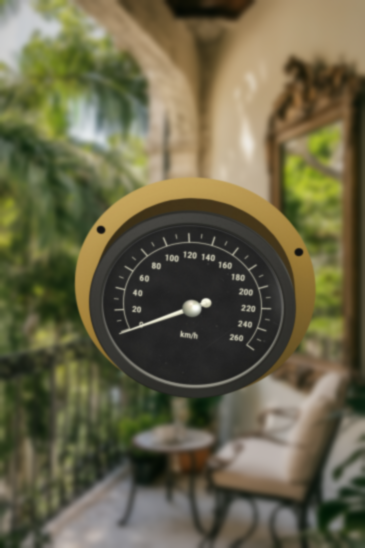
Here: 0 km/h
